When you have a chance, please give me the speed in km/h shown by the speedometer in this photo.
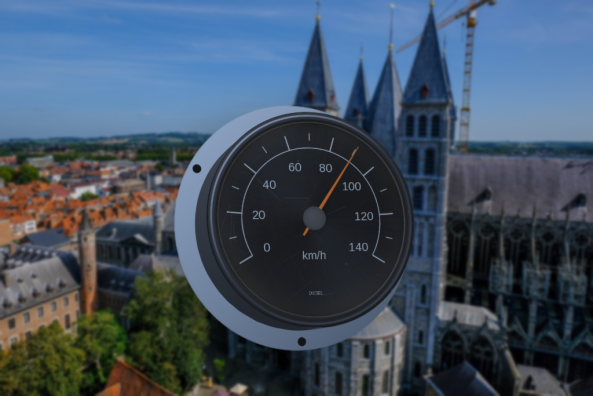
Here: 90 km/h
